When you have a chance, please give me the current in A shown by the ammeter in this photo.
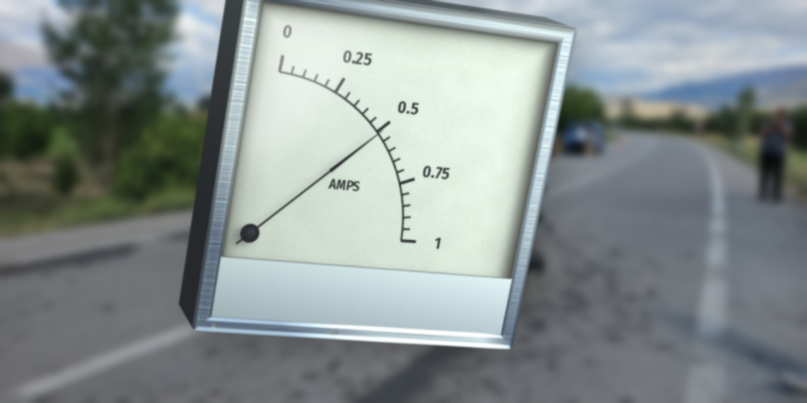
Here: 0.5 A
